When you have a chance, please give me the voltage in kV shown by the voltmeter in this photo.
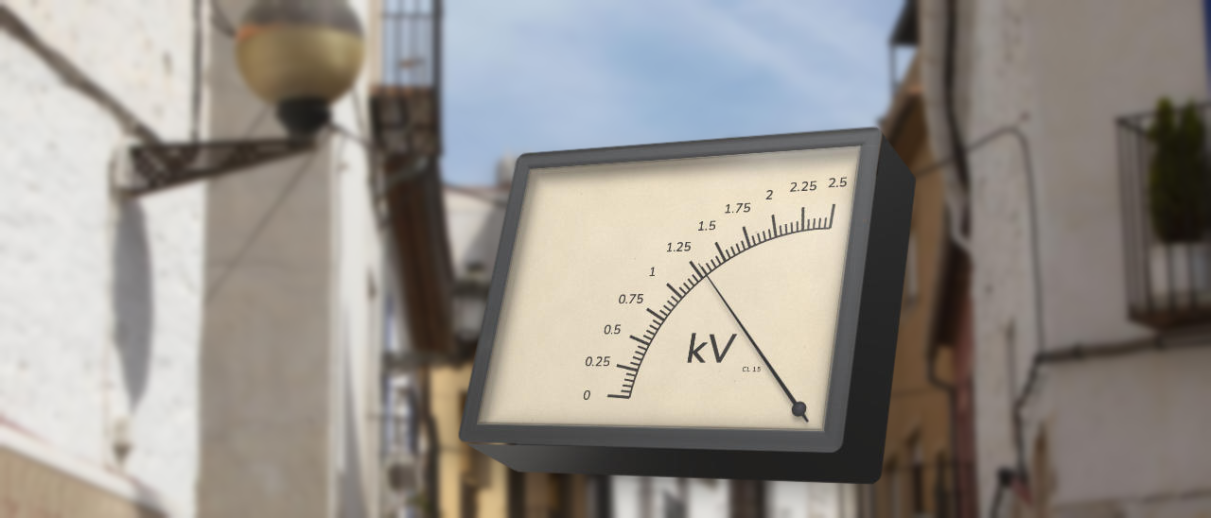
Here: 1.3 kV
